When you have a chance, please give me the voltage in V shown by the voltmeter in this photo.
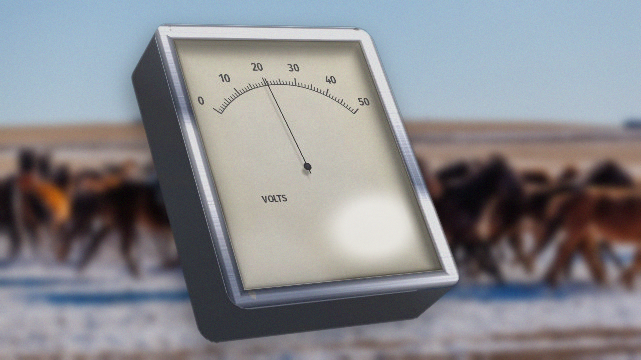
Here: 20 V
